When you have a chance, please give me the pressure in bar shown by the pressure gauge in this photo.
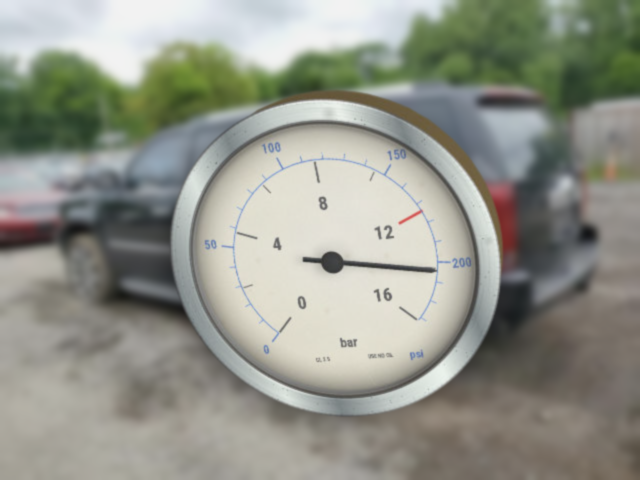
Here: 14 bar
